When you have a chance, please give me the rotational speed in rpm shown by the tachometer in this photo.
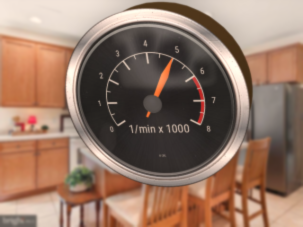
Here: 5000 rpm
